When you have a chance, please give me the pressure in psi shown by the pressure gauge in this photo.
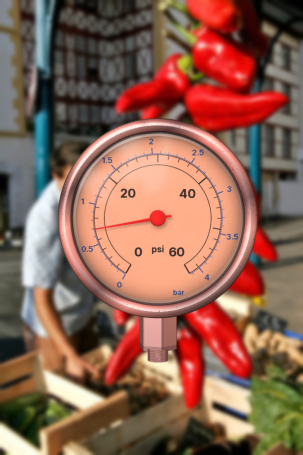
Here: 10 psi
